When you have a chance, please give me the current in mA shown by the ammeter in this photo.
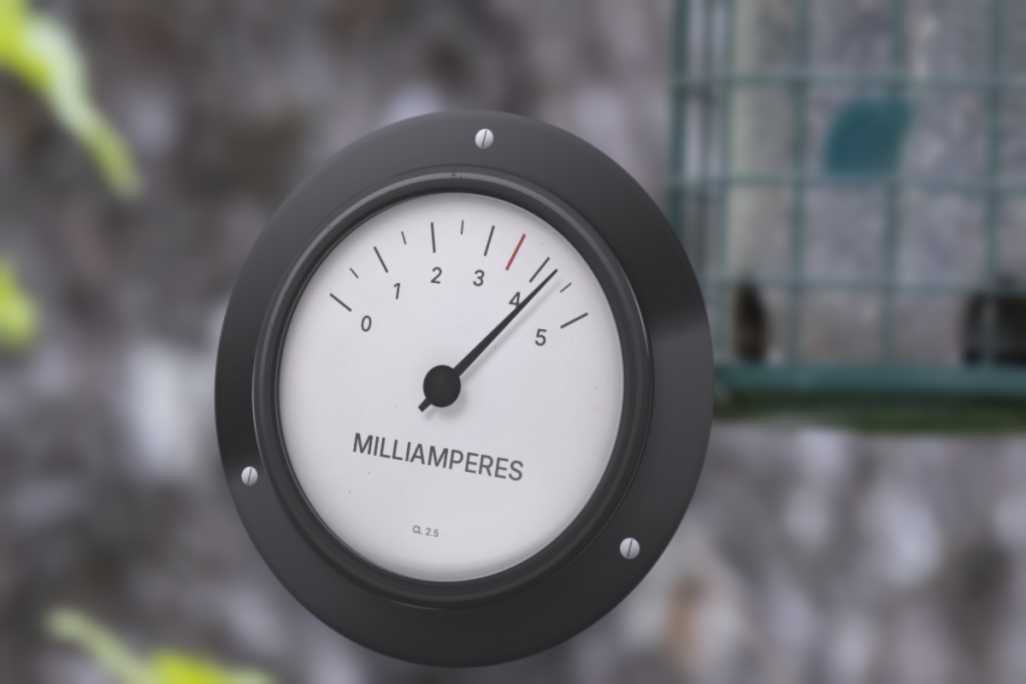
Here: 4.25 mA
